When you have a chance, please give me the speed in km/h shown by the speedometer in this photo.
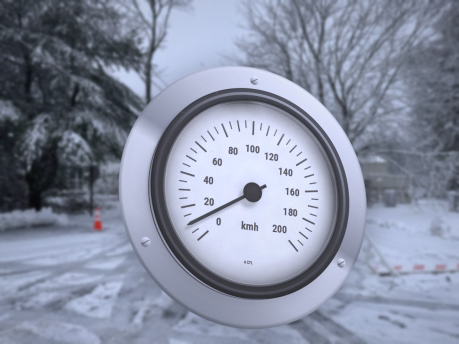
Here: 10 km/h
